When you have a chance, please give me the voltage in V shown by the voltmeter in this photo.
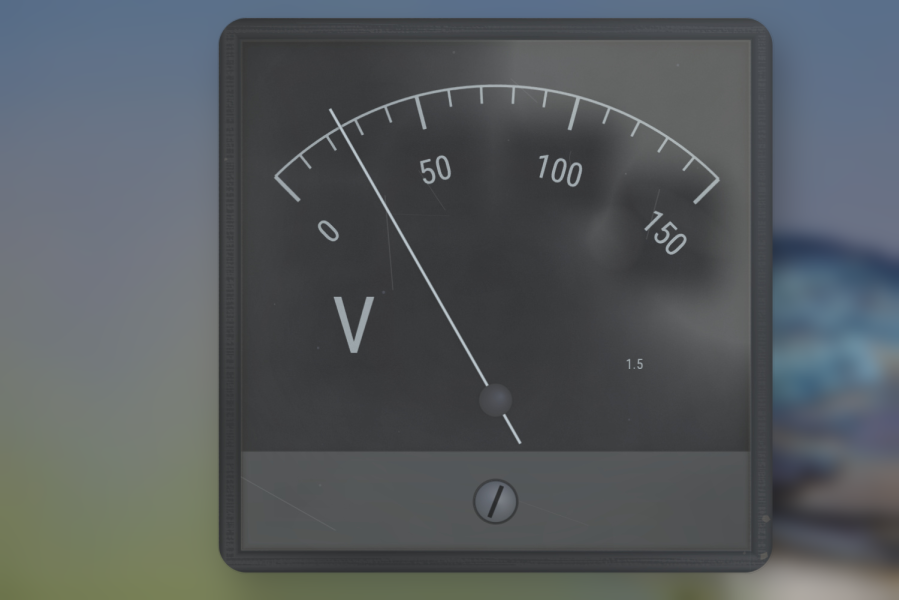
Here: 25 V
